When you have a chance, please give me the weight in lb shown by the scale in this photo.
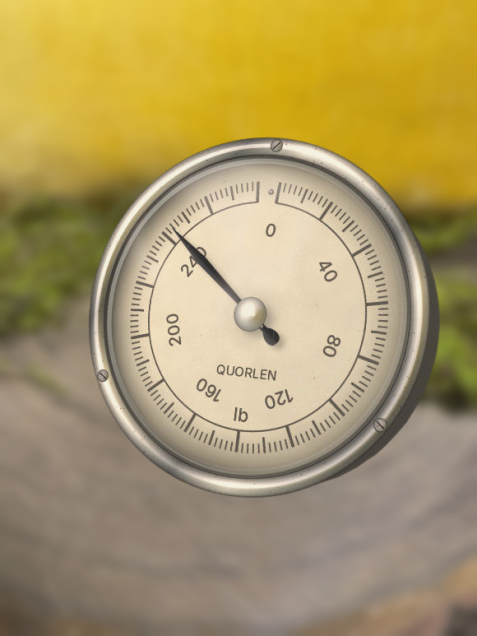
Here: 244 lb
